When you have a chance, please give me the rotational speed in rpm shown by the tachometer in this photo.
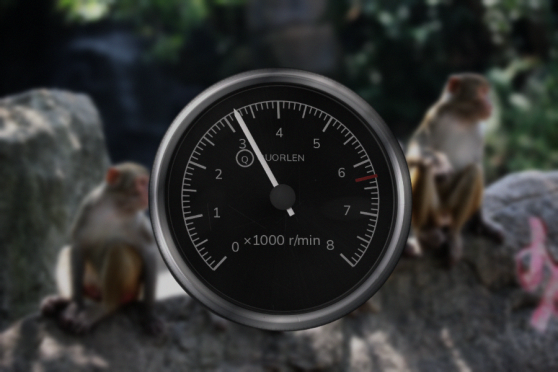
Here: 3200 rpm
